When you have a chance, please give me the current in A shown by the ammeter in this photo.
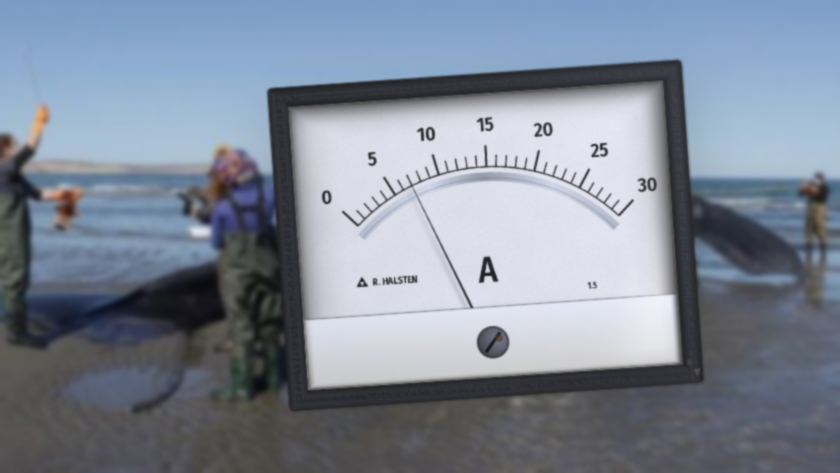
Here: 7 A
